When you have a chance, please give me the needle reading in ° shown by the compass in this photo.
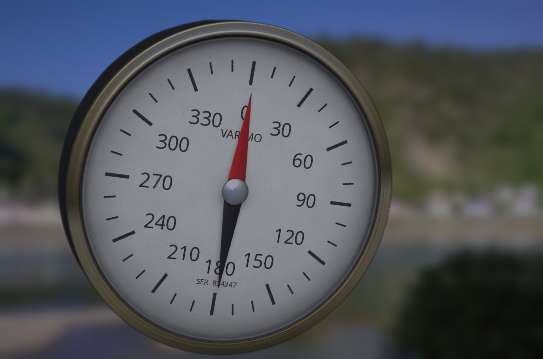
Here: 0 °
